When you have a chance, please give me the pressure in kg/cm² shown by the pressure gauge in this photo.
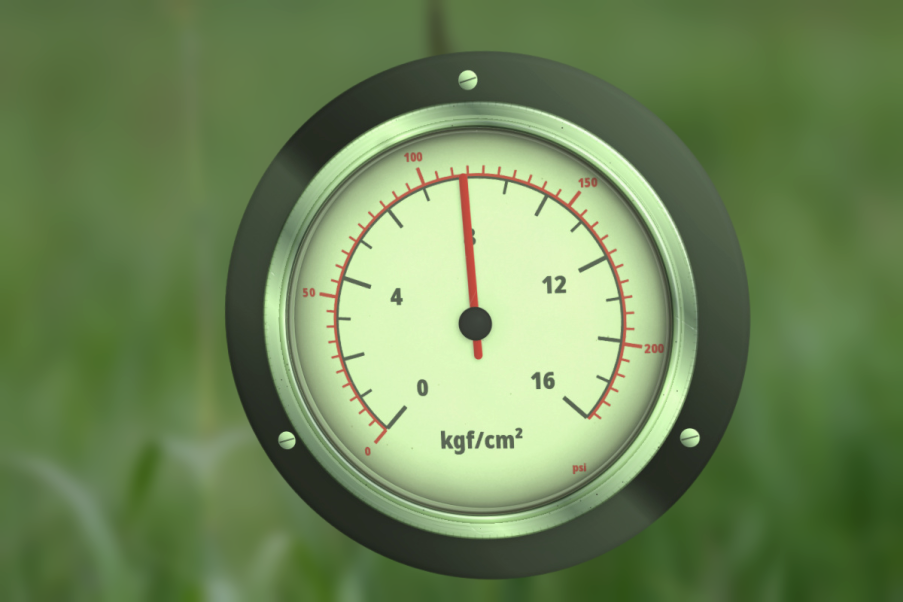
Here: 8 kg/cm²
